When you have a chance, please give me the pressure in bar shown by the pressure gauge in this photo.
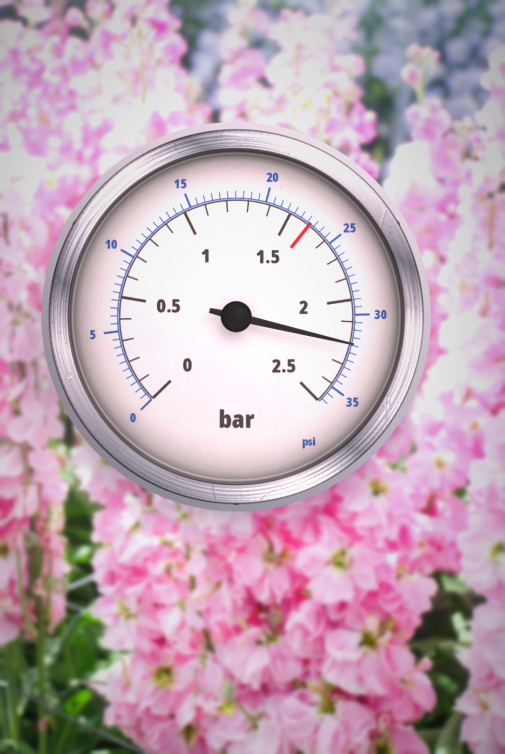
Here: 2.2 bar
